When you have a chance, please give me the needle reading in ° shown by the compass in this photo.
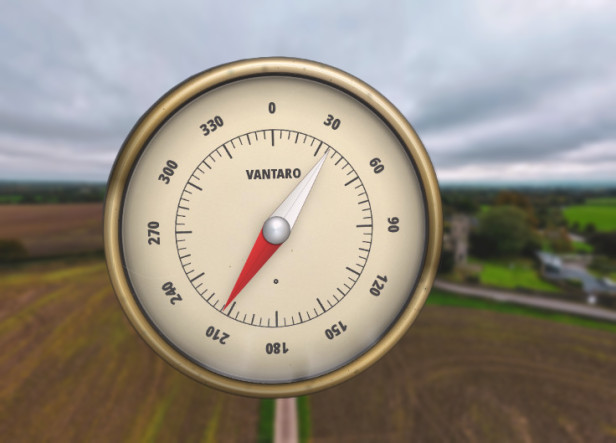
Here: 215 °
